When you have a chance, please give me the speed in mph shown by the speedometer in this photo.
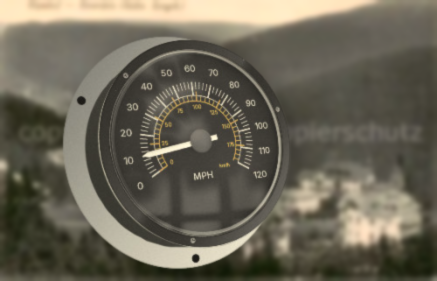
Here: 10 mph
